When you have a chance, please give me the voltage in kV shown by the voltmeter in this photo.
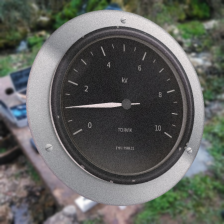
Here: 1 kV
